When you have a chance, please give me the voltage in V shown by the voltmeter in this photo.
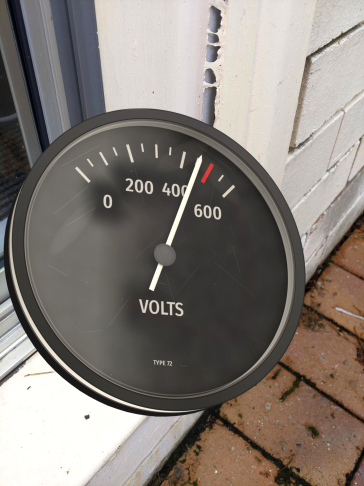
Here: 450 V
